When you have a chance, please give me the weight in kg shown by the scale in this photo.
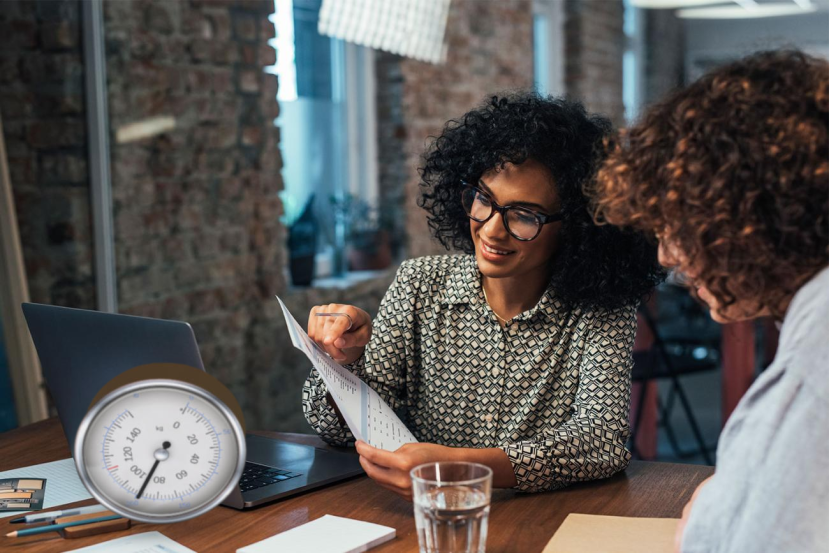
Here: 90 kg
